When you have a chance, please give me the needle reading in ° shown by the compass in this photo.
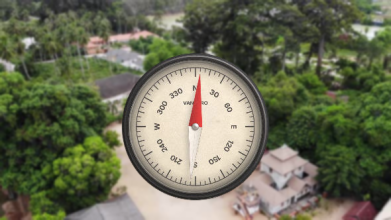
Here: 5 °
